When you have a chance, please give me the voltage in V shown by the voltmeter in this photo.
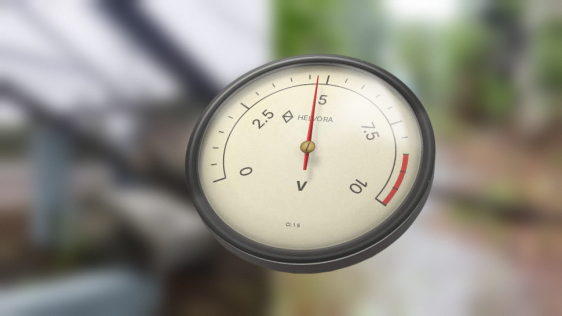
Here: 4.75 V
